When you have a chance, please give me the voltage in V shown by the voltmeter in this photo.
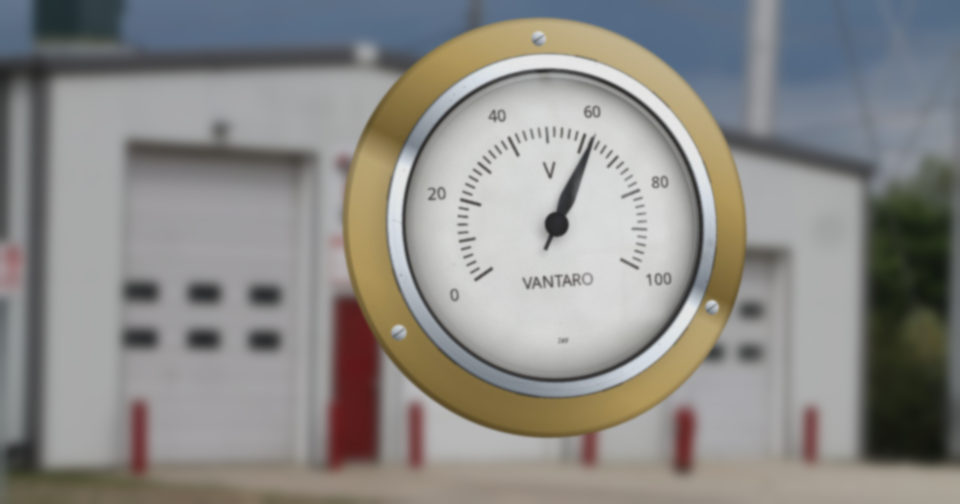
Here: 62 V
